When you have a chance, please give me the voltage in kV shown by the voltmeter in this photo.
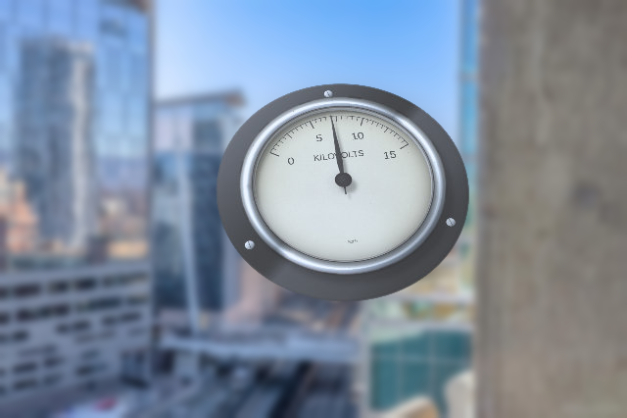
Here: 7 kV
